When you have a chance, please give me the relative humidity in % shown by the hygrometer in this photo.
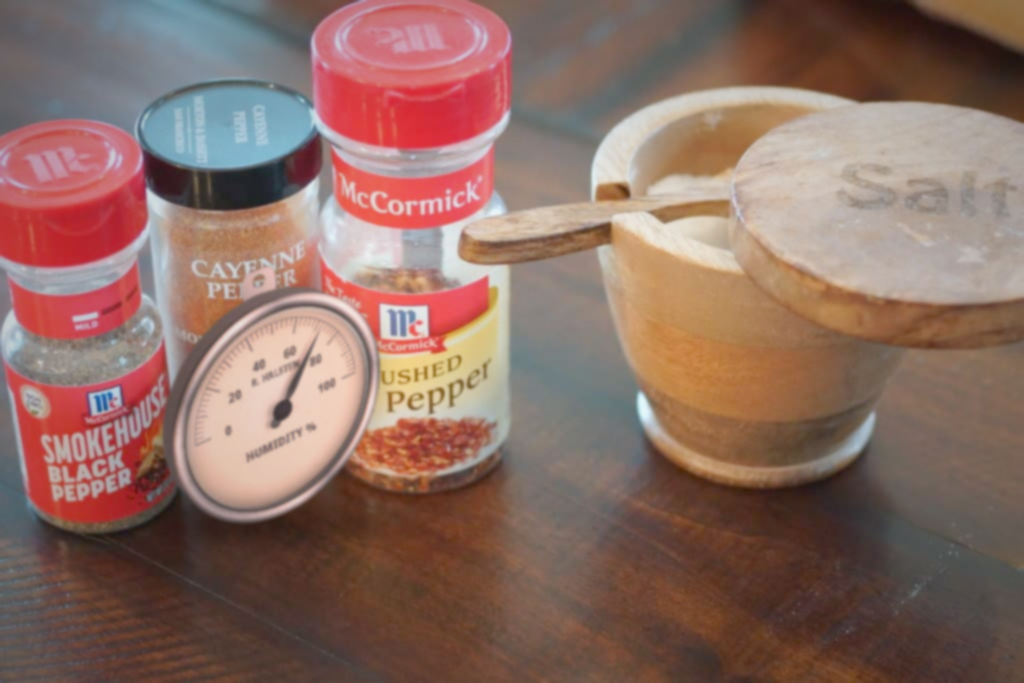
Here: 70 %
